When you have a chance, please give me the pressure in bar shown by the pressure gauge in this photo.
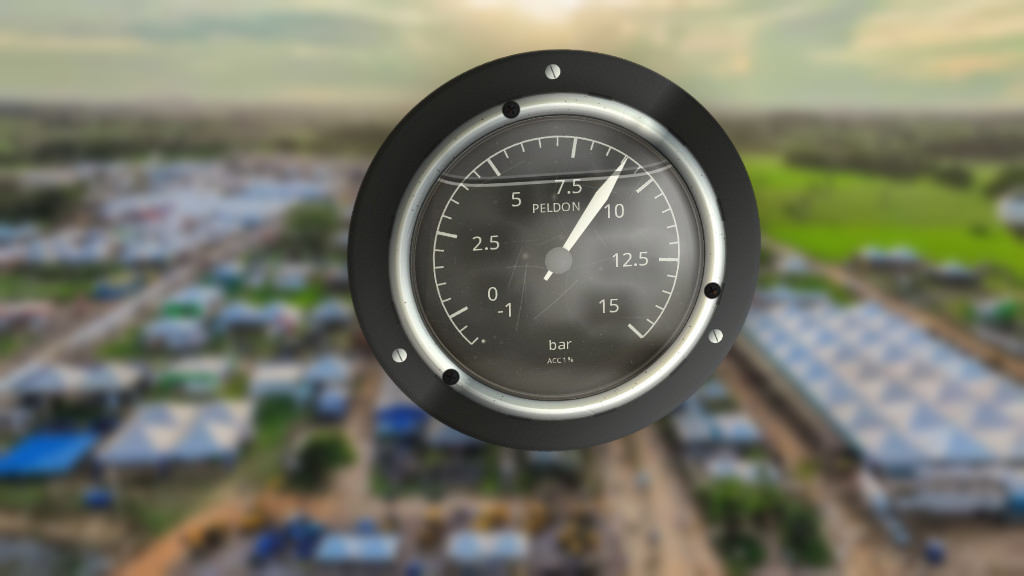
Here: 9 bar
